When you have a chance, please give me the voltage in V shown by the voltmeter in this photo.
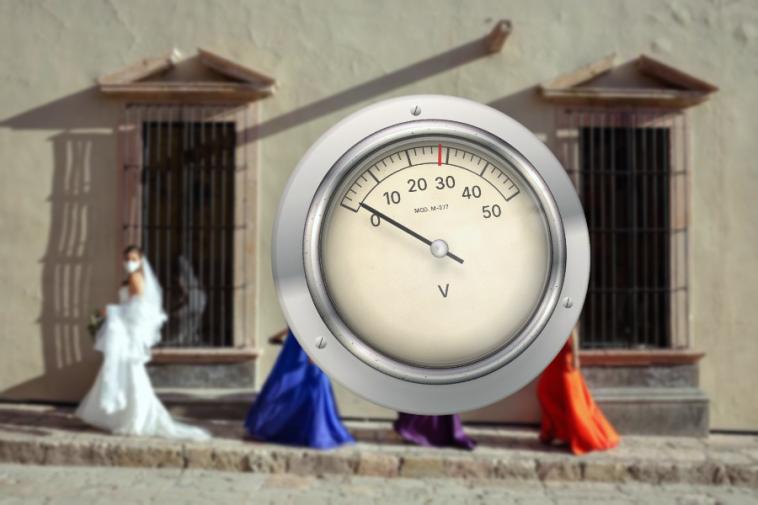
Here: 2 V
